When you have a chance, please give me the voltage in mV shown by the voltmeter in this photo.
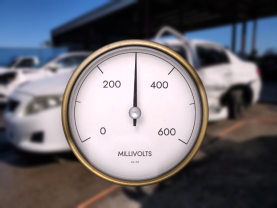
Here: 300 mV
